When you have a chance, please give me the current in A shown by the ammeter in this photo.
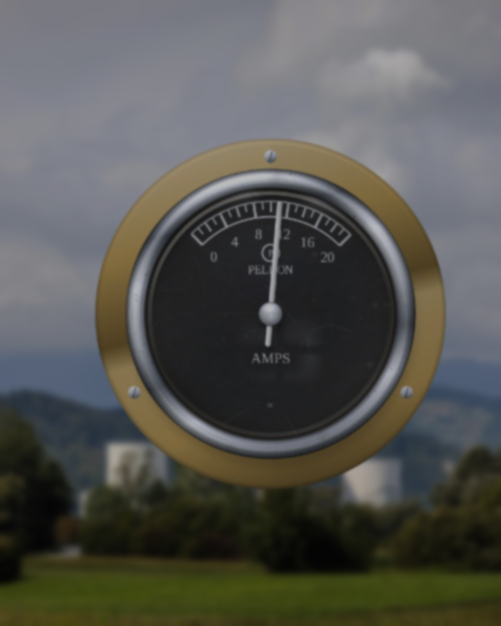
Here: 11 A
